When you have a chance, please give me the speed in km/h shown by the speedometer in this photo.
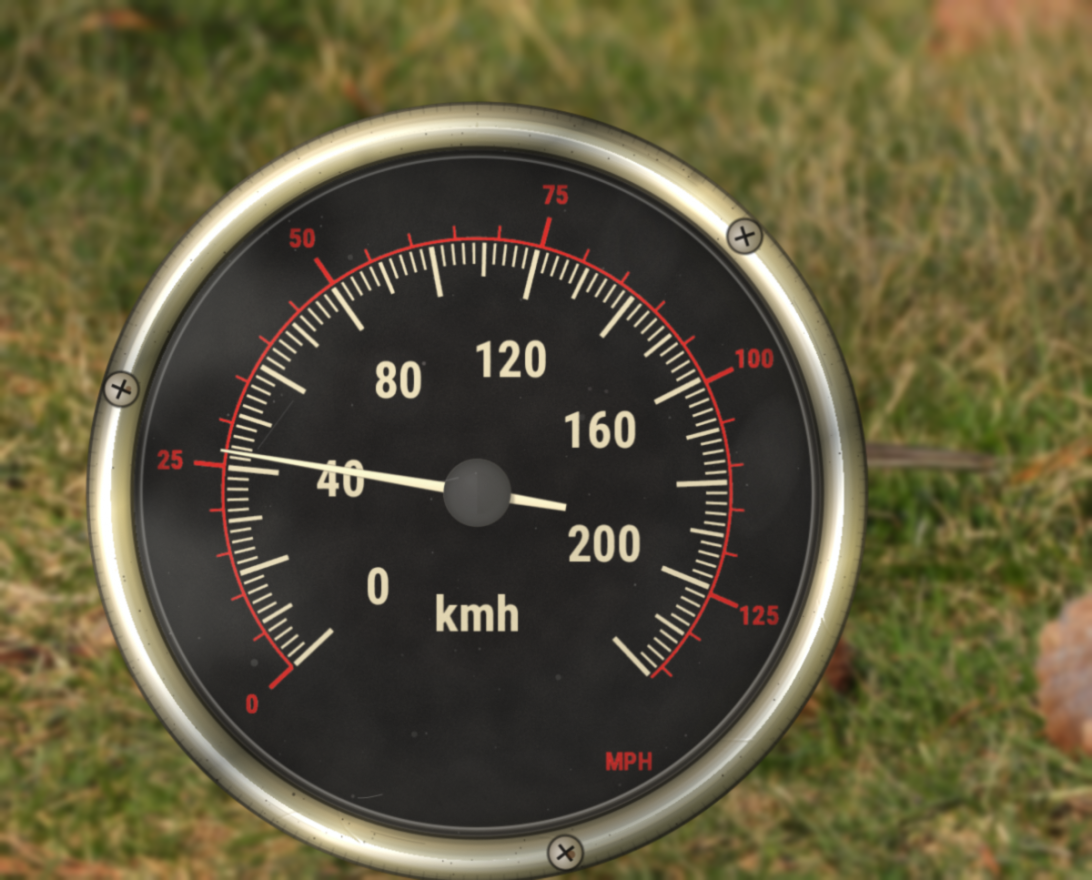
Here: 43 km/h
